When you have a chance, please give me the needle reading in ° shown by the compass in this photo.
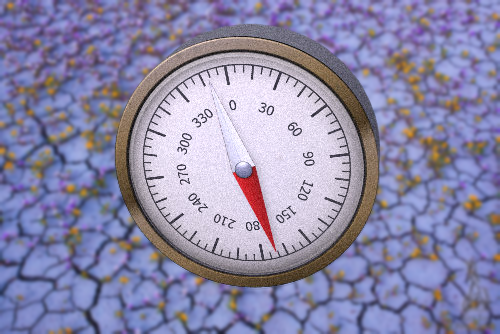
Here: 170 °
